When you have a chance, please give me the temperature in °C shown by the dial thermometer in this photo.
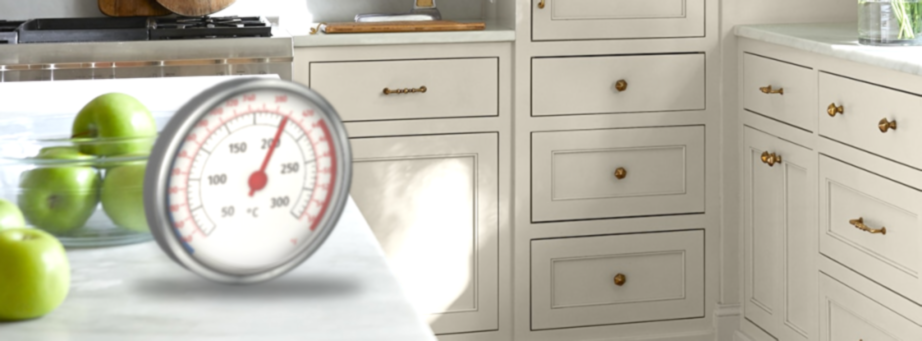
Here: 200 °C
